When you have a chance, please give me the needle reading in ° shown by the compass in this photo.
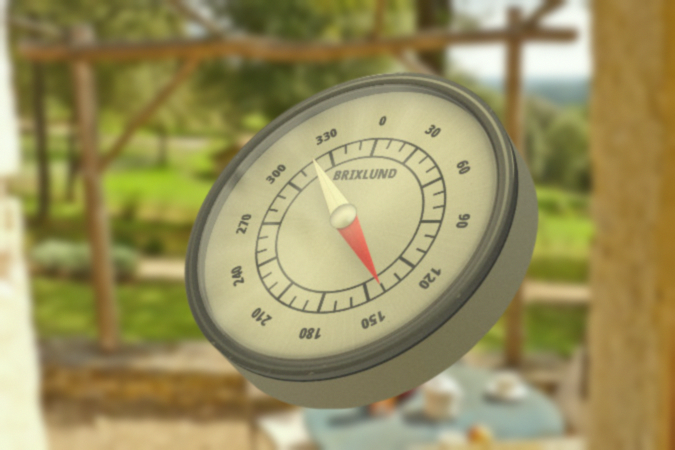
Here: 140 °
